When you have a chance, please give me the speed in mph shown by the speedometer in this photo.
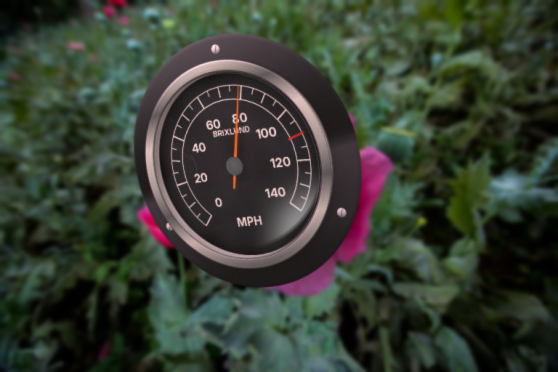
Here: 80 mph
